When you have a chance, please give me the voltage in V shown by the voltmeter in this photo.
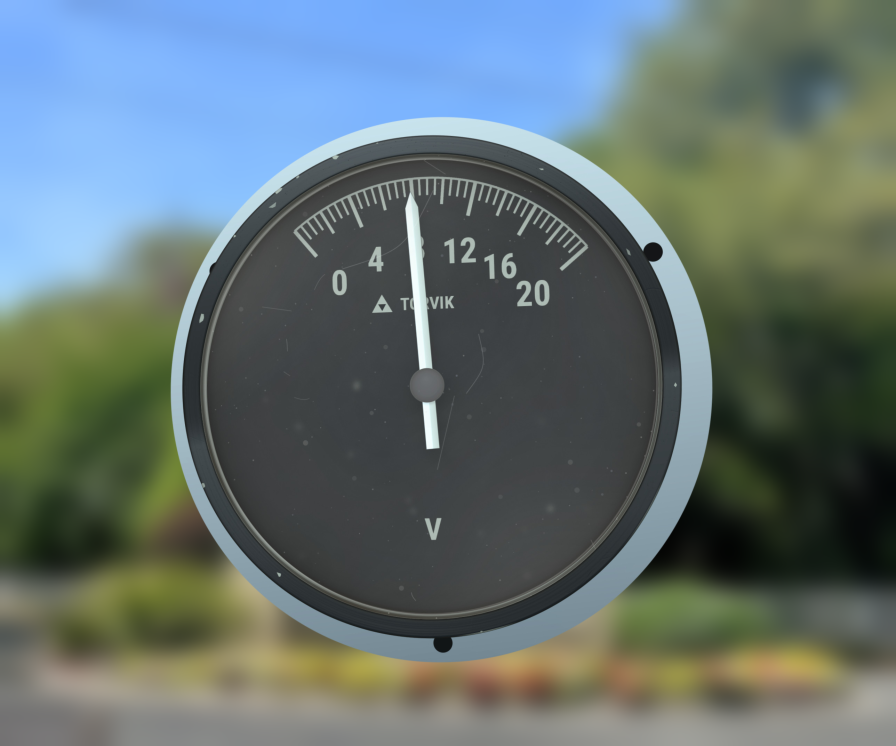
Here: 8 V
